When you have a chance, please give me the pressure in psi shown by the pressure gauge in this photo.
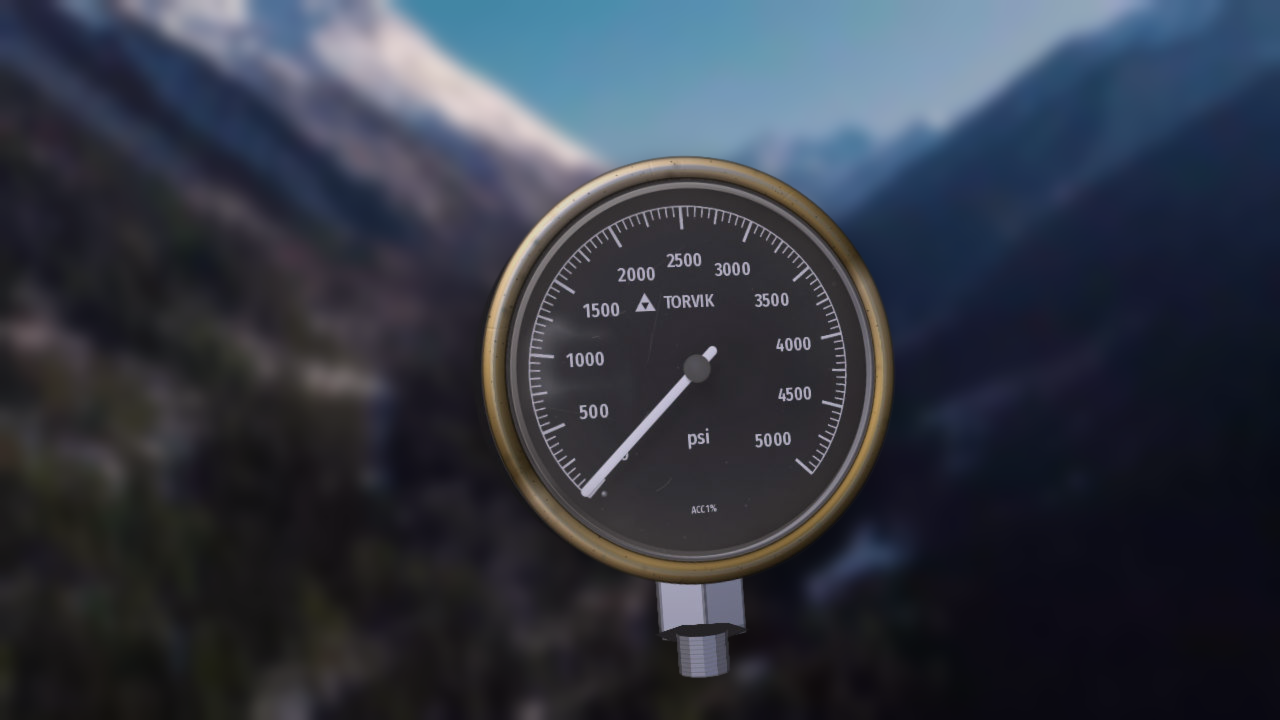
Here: 50 psi
